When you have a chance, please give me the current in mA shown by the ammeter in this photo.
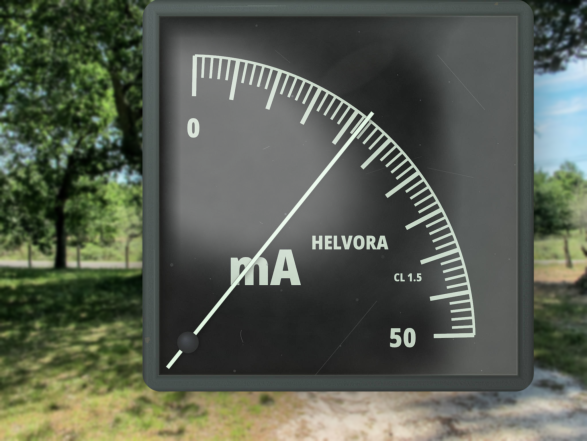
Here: 21.5 mA
